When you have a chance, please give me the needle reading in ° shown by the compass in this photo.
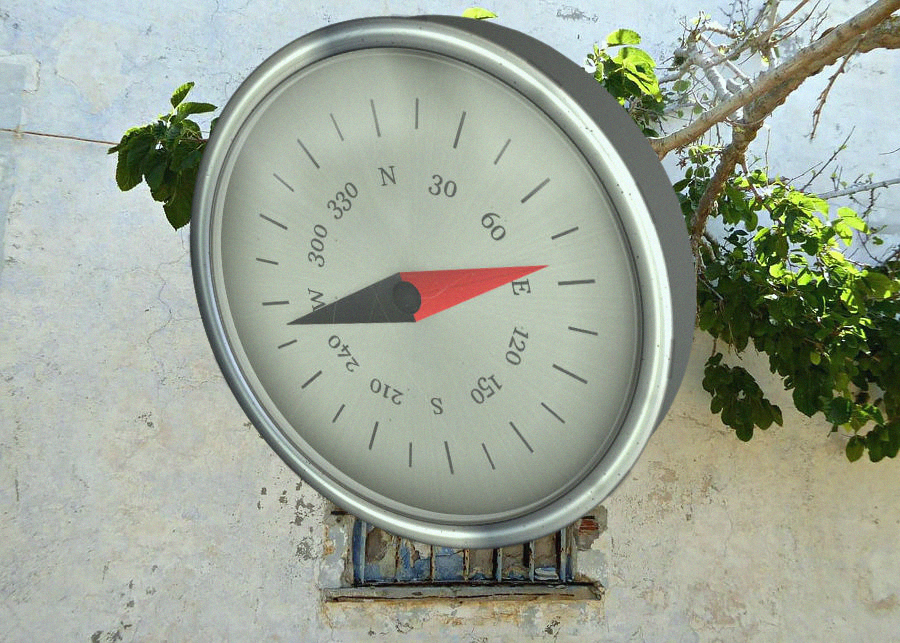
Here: 82.5 °
